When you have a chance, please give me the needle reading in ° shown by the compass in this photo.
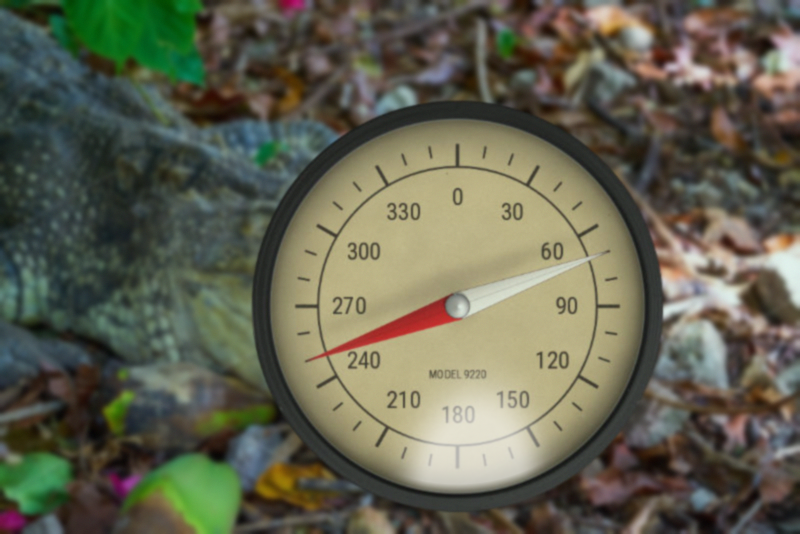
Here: 250 °
